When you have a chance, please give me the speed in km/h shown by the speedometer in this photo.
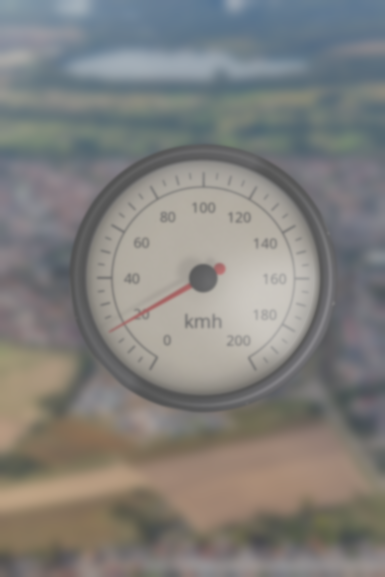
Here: 20 km/h
